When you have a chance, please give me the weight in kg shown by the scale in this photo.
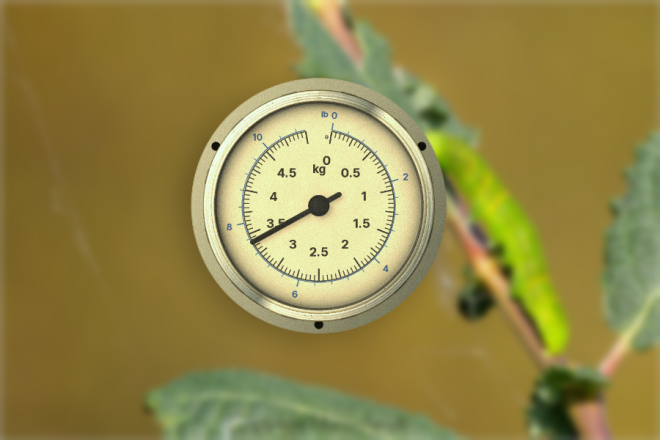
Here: 3.4 kg
